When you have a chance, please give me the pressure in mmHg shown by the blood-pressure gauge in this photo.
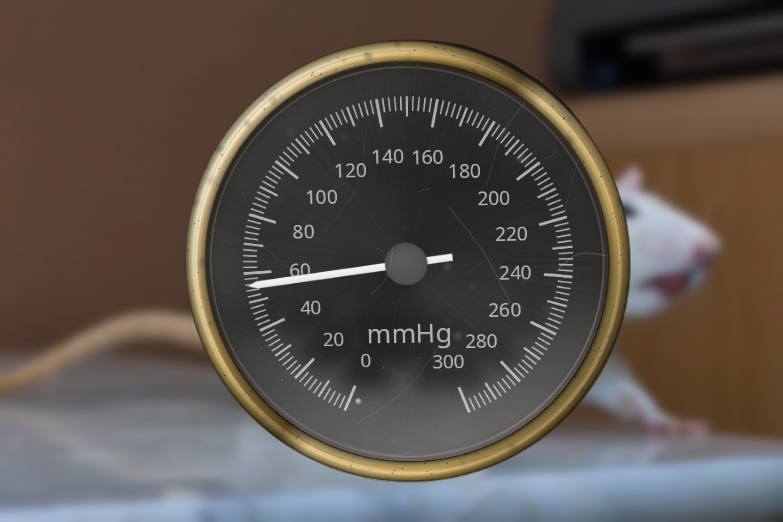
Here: 56 mmHg
